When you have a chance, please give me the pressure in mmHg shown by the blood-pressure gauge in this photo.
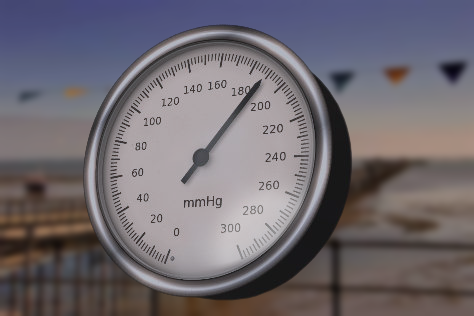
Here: 190 mmHg
